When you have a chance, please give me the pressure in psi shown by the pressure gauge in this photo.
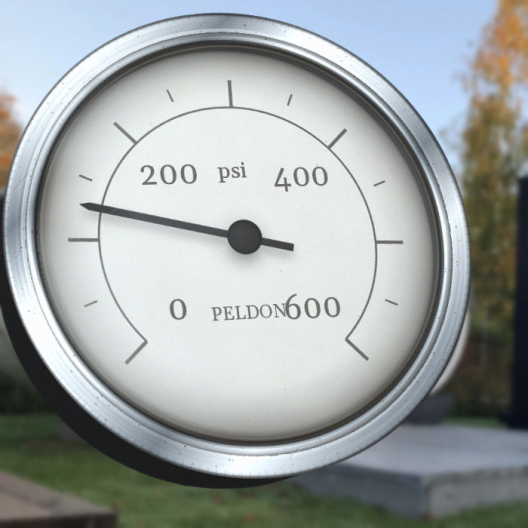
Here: 125 psi
